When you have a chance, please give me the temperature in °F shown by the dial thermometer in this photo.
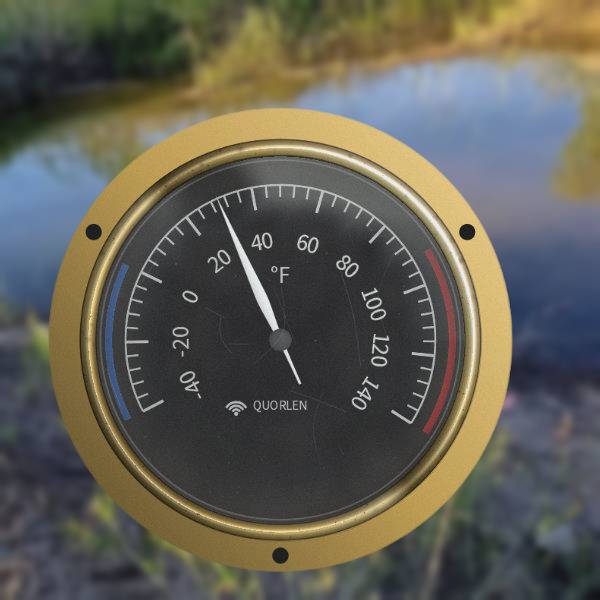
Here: 30 °F
